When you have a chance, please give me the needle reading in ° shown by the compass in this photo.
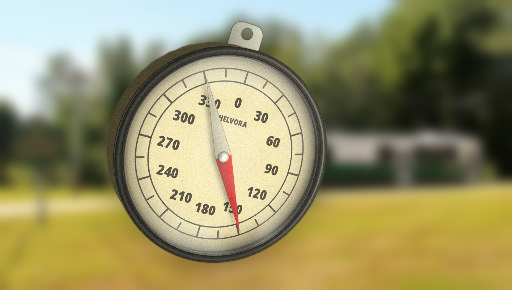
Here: 150 °
